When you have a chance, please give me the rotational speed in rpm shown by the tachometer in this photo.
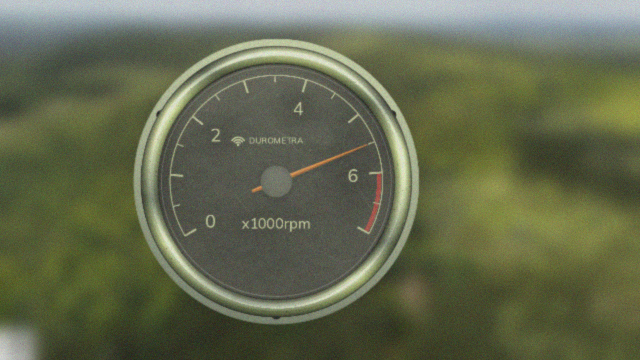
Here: 5500 rpm
